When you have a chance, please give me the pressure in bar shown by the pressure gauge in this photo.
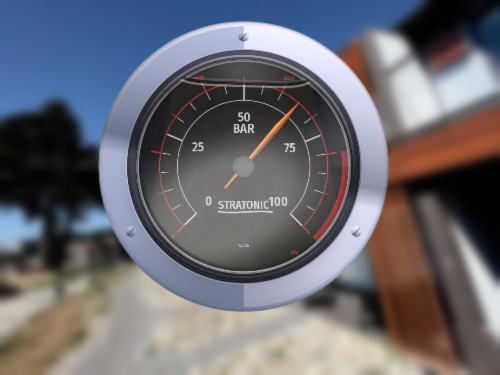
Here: 65 bar
